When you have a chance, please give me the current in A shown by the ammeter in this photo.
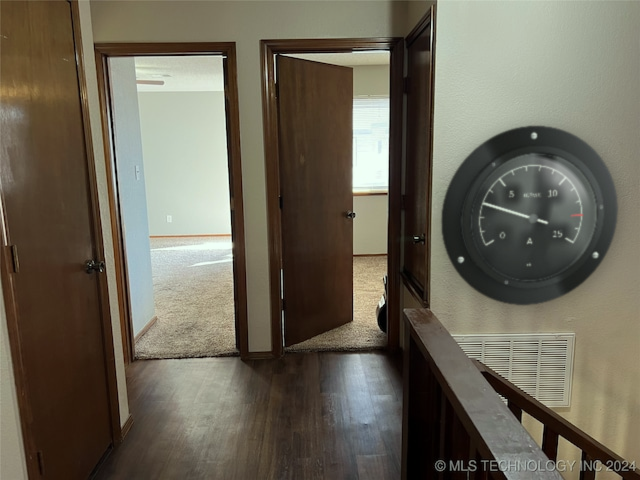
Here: 3 A
